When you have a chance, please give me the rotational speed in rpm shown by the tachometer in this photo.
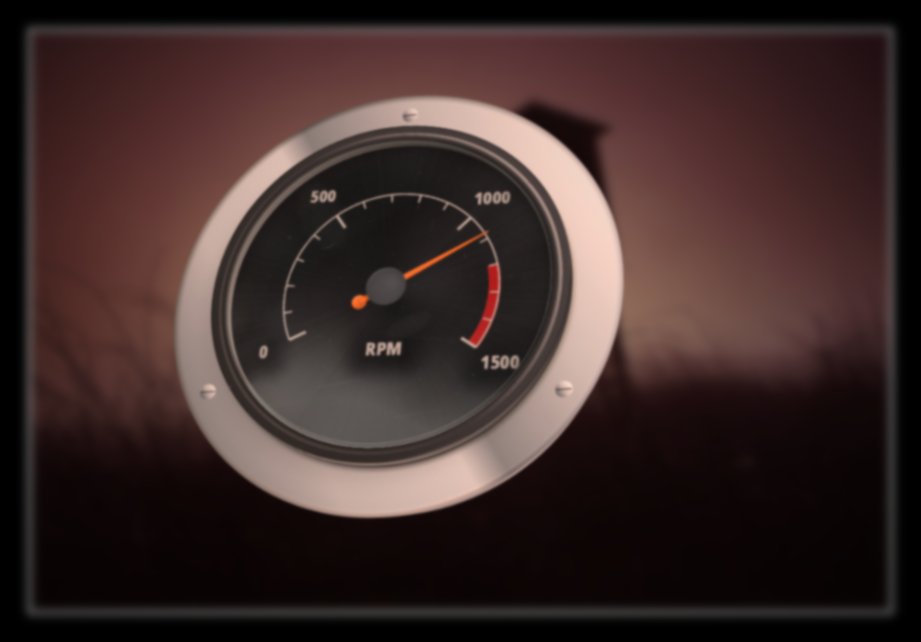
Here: 1100 rpm
